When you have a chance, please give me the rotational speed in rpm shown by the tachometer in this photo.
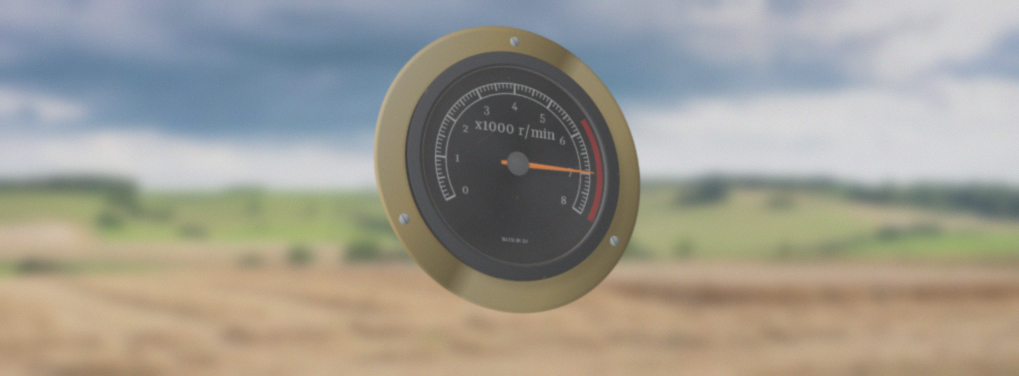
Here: 7000 rpm
